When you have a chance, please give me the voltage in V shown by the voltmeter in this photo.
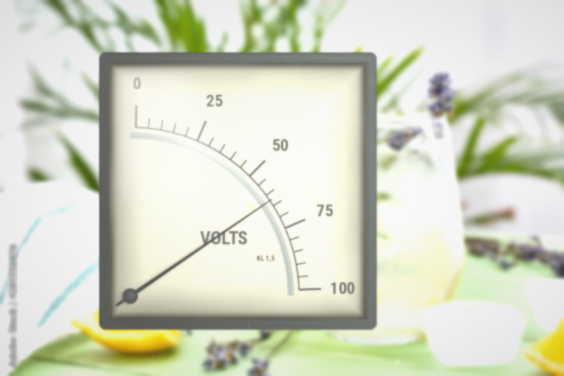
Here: 62.5 V
